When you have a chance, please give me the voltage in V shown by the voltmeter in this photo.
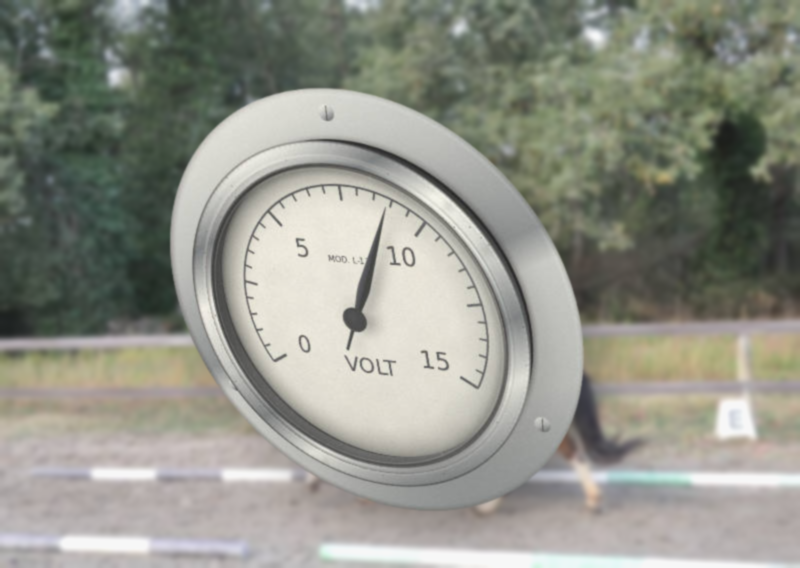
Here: 9 V
